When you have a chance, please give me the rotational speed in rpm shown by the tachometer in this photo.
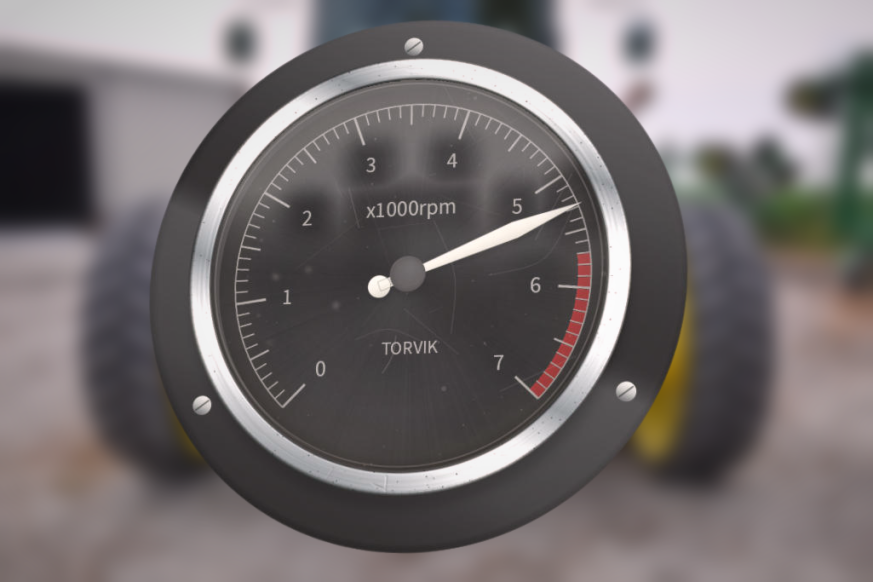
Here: 5300 rpm
